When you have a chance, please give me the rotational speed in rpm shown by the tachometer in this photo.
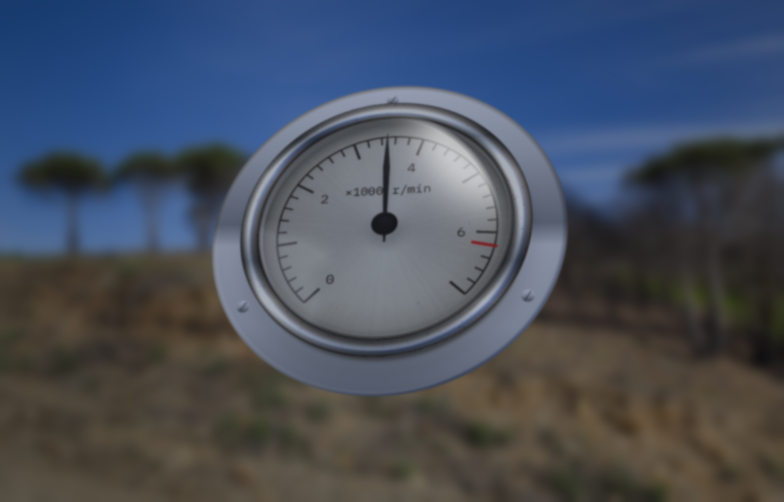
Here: 3500 rpm
